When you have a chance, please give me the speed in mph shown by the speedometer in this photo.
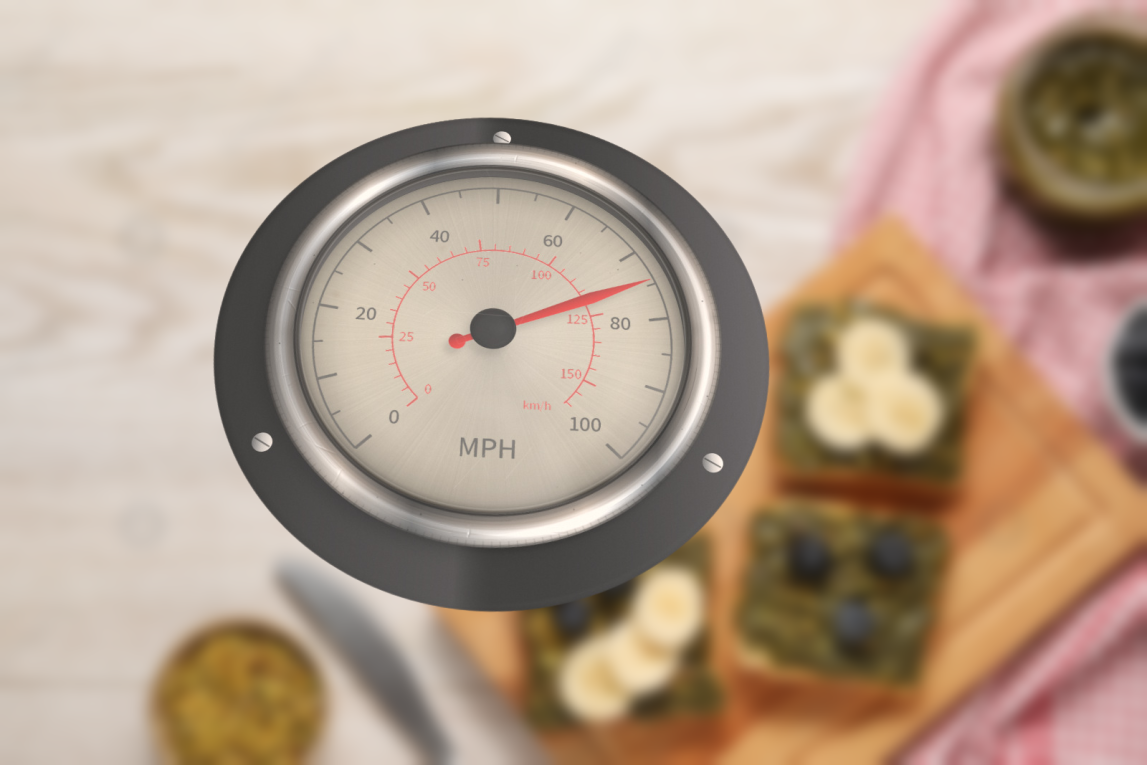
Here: 75 mph
